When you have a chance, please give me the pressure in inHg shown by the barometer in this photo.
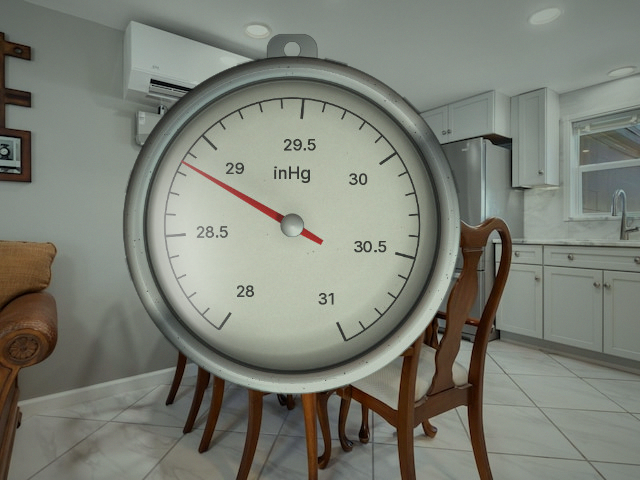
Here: 28.85 inHg
